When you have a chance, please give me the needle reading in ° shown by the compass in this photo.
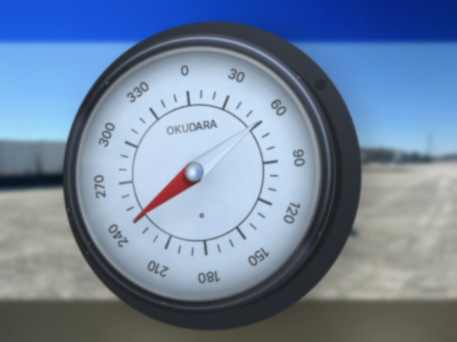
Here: 240 °
